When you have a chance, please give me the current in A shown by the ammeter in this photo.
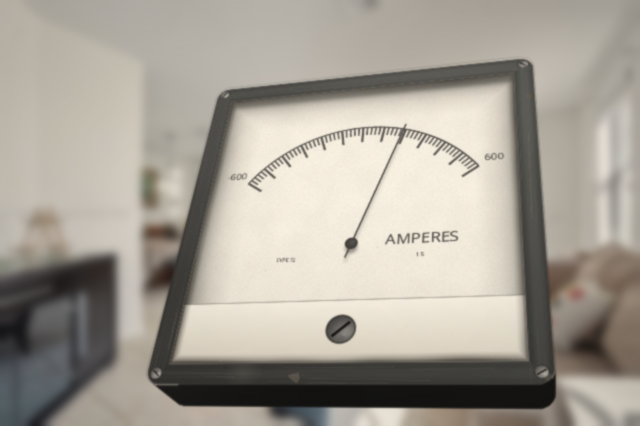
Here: 200 A
